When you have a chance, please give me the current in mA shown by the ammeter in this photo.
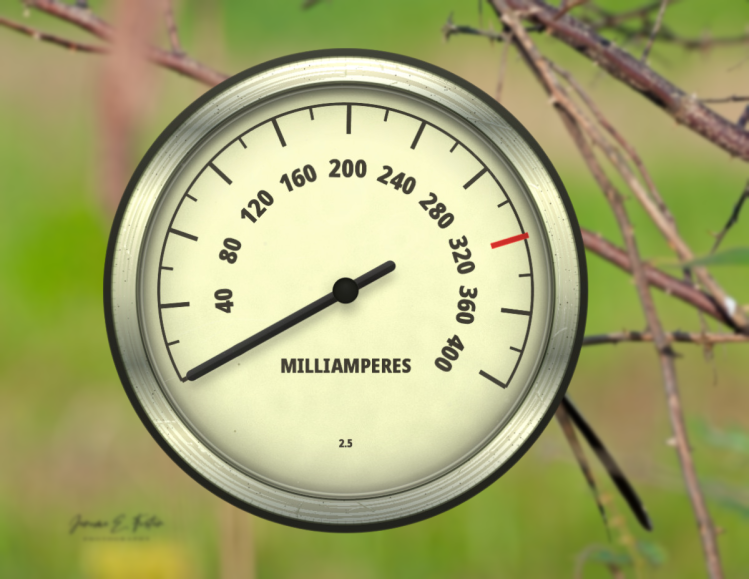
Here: 0 mA
